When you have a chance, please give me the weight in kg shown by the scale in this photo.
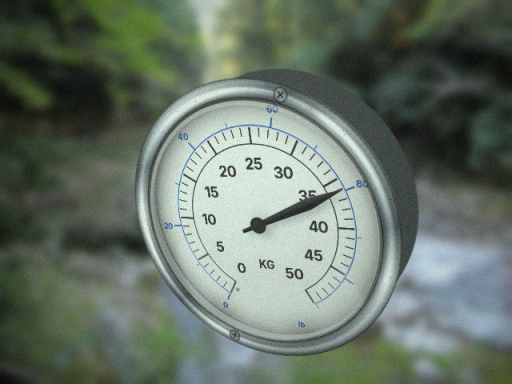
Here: 36 kg
